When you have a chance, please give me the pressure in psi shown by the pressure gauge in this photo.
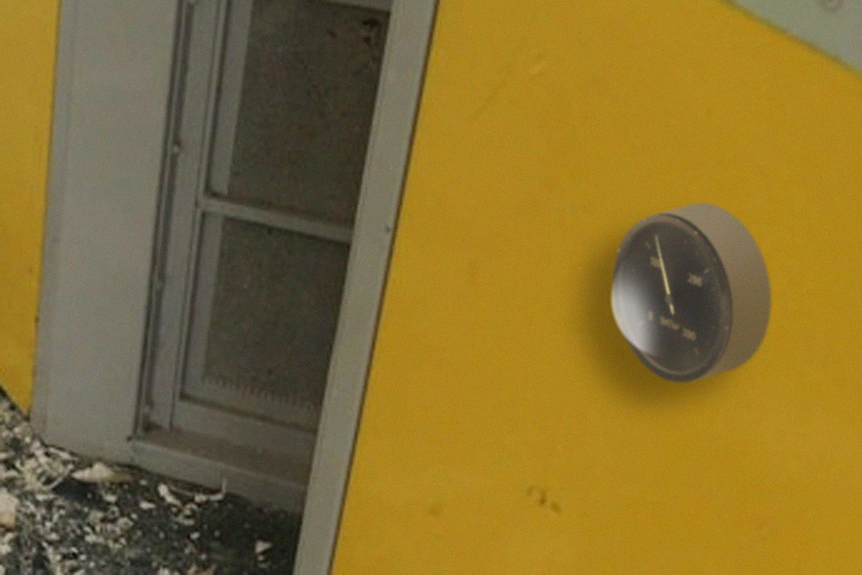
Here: 120 psi
